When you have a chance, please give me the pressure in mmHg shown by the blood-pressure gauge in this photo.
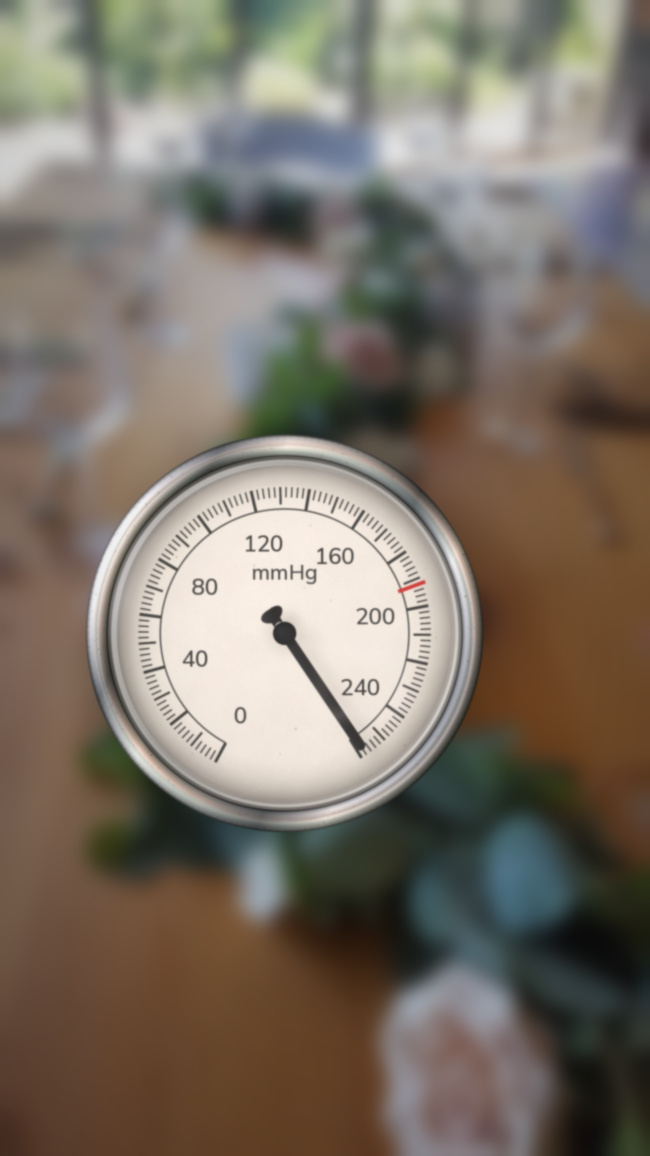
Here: 258 mmHg
